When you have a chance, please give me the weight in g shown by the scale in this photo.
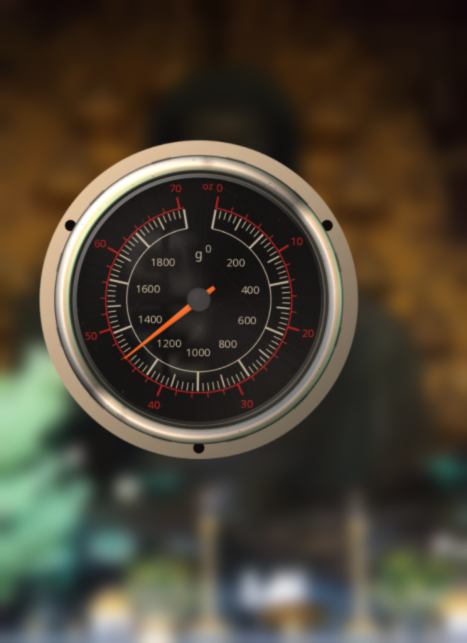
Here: 1300 g
